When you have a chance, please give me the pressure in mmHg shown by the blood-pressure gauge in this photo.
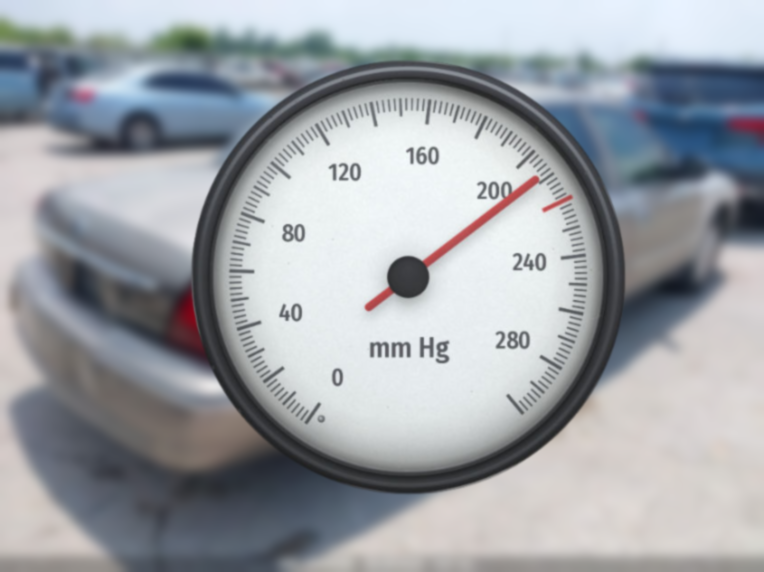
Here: 208 mmHg
